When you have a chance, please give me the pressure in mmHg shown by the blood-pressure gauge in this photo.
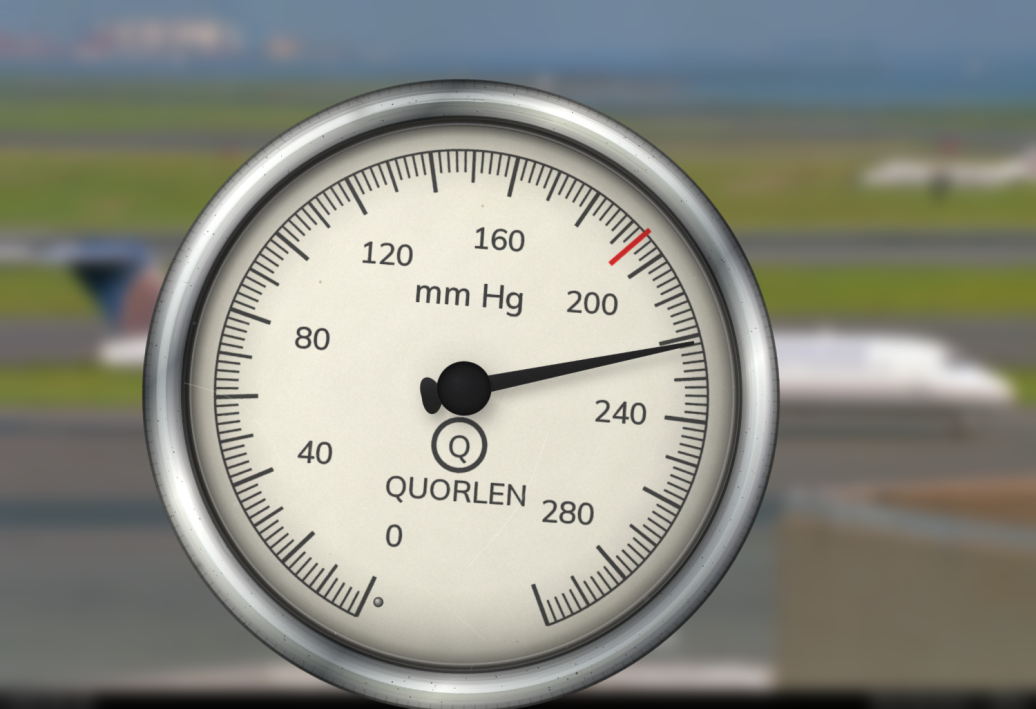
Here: 222 mmHg
